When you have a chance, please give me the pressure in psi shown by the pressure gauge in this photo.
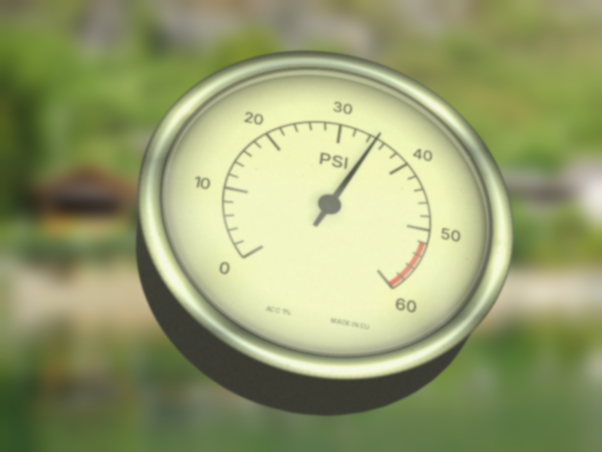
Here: 35 psi
